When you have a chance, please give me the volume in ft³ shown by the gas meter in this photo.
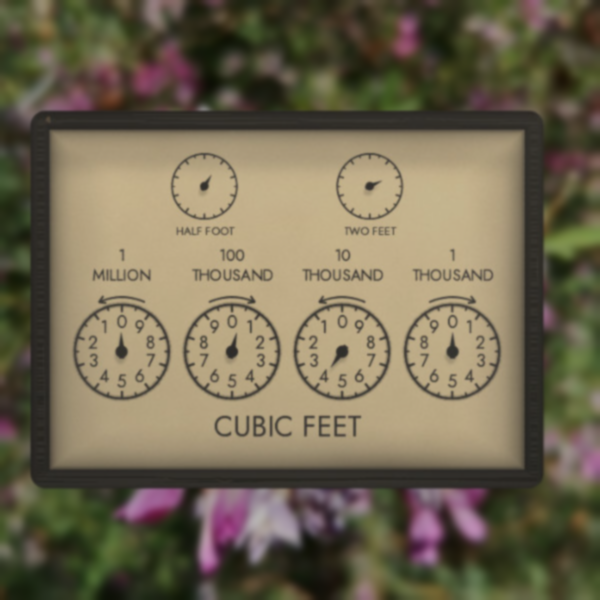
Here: 4000 ft³
